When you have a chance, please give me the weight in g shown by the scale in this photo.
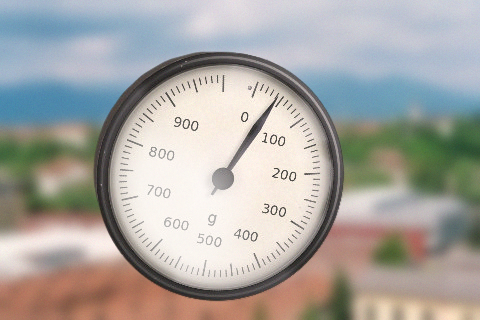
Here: 40 g
